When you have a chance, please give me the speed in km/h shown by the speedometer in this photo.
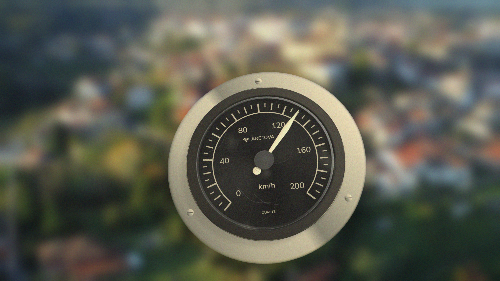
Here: 130 km/h
